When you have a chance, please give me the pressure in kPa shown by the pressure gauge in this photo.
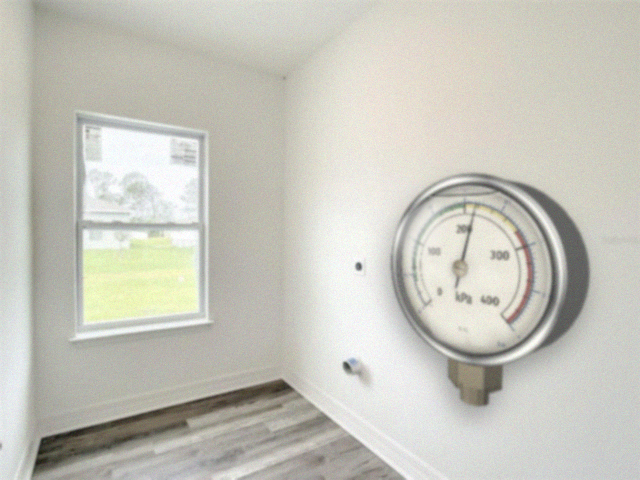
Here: 220 kPa
